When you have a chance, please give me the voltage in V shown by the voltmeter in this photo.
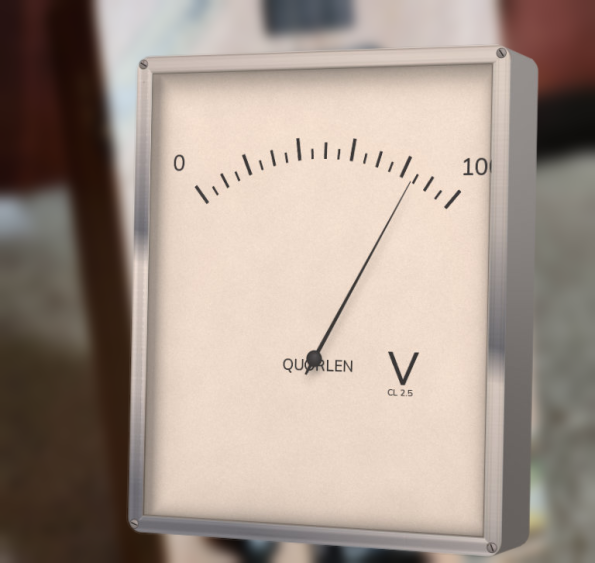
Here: 85 V
